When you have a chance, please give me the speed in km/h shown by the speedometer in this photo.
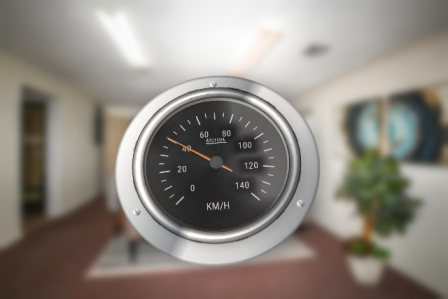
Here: 40 km/h
